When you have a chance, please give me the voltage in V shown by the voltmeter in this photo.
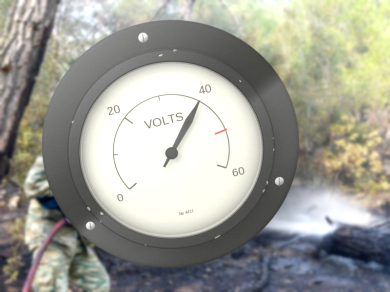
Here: 40 V
